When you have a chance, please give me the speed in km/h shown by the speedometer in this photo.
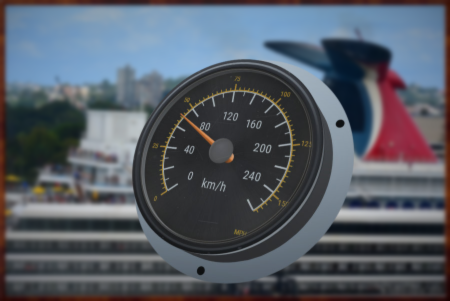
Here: 70 km/h
